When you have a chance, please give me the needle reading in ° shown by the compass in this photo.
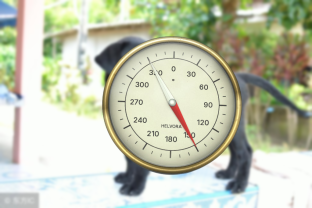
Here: 150 °
